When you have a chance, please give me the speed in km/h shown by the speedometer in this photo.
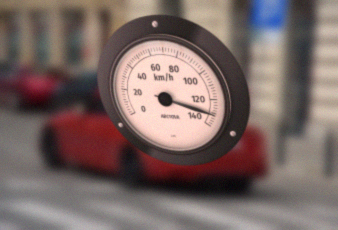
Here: 130 km/h
